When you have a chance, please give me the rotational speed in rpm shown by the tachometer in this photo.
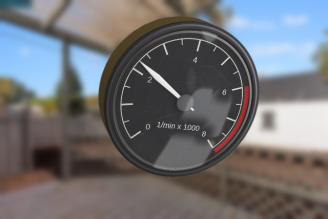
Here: 2250 rpm
